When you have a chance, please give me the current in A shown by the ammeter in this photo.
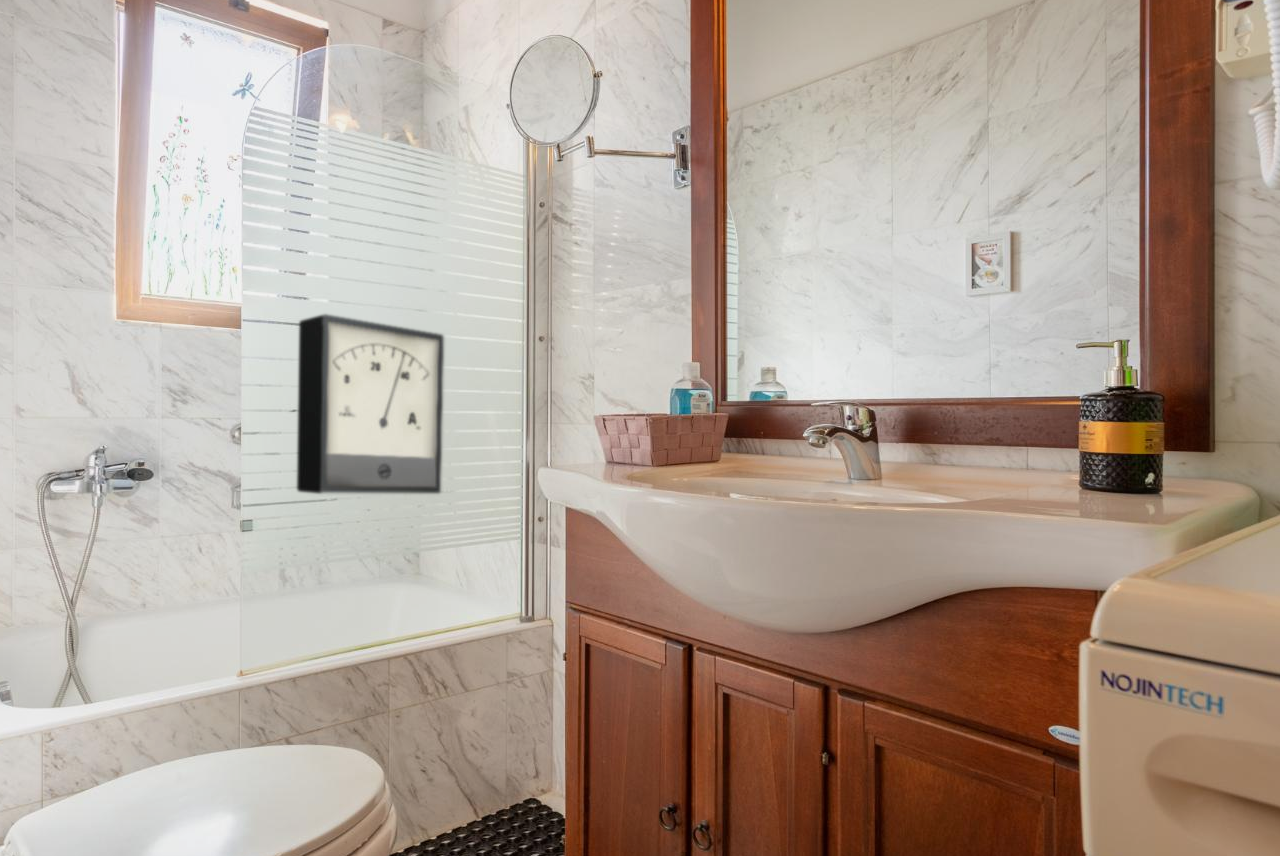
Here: 35 A
